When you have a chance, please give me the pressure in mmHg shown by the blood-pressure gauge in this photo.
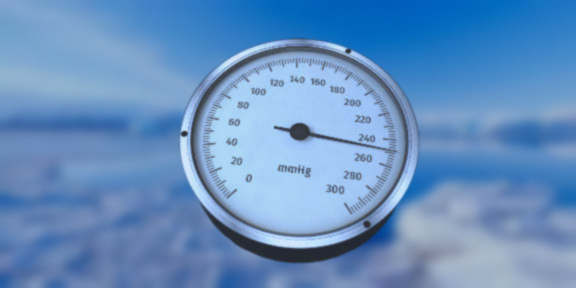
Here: 250 mmHg
